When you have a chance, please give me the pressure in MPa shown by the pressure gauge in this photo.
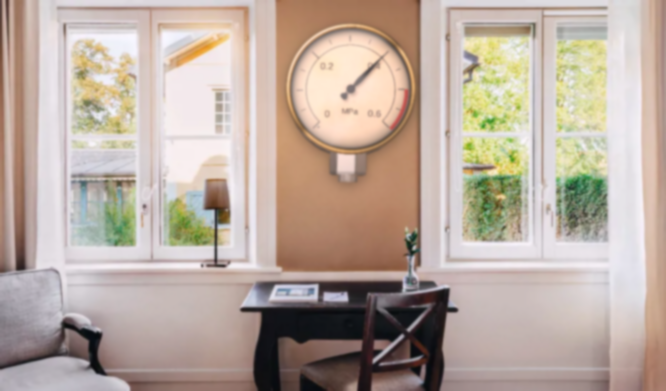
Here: 0.4 MPa
